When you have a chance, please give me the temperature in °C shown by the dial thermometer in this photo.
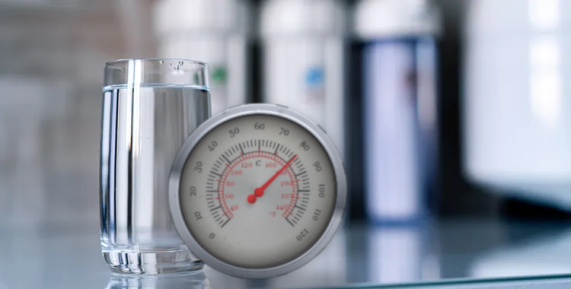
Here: 80 °C
